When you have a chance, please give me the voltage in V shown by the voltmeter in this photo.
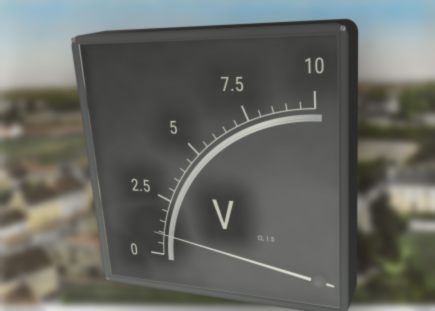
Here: 1 V
